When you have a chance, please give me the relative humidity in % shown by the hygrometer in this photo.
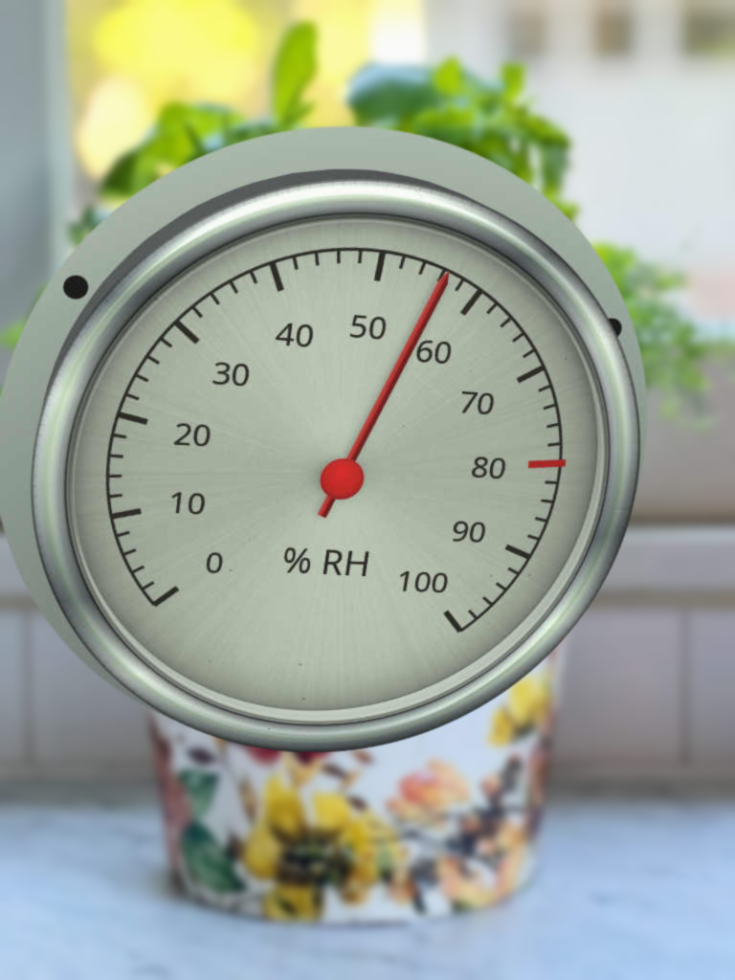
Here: 56 %
